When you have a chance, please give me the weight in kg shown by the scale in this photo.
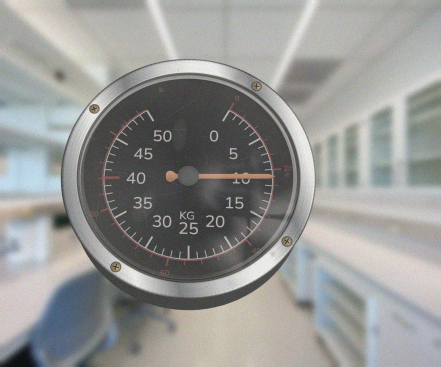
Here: 10 kg
